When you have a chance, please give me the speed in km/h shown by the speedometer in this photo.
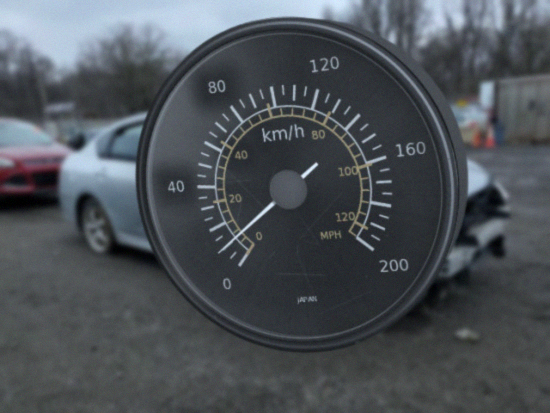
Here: 10 km/h
